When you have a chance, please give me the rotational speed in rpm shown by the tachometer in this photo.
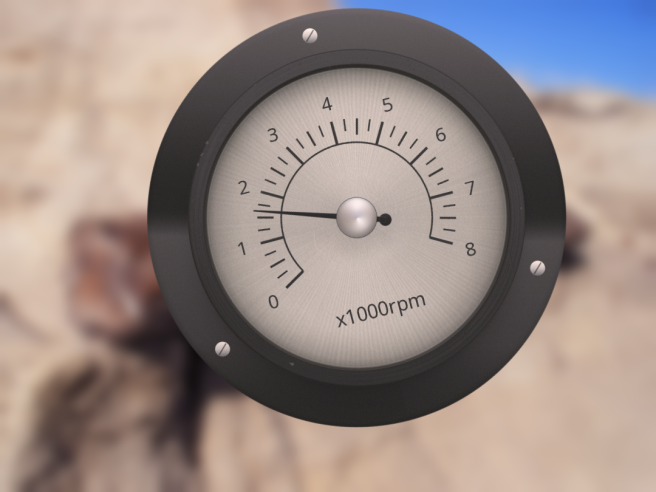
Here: 1625 rpm
